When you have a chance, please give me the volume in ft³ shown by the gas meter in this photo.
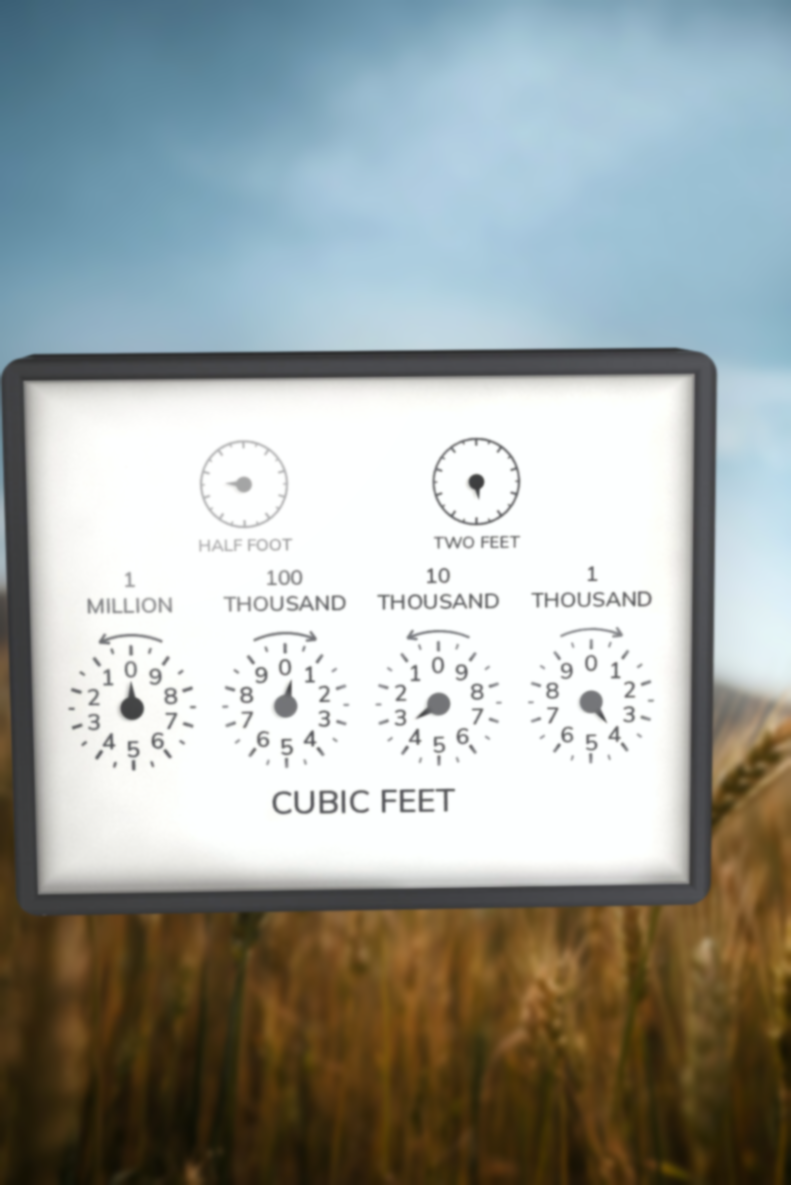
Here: 3400 ft³
